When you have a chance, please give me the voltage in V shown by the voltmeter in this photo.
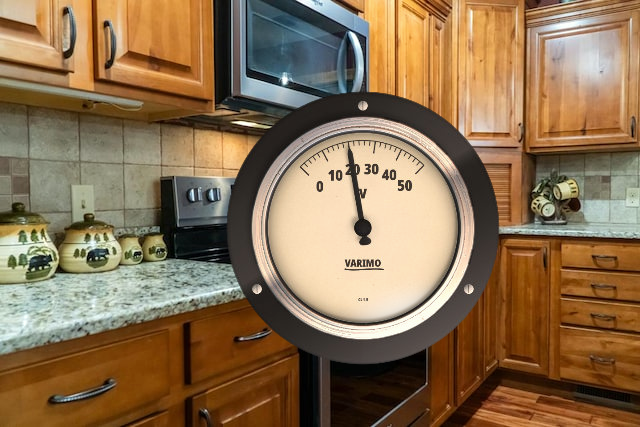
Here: 20 V
